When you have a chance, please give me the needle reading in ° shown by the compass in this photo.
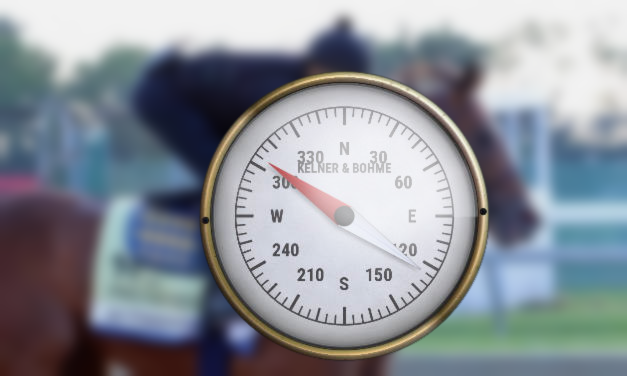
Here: 305 °
